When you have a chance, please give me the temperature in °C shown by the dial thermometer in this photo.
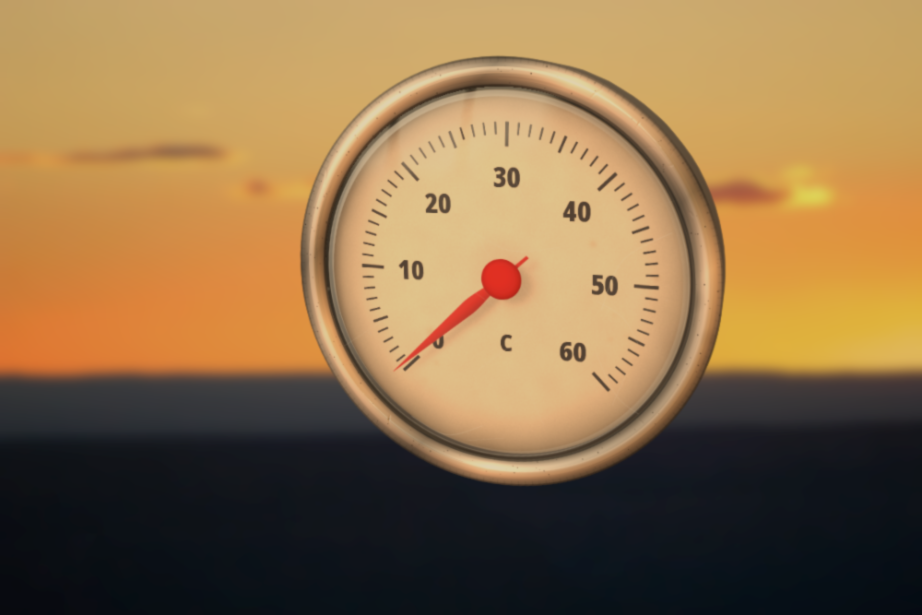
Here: 0.5 °C
